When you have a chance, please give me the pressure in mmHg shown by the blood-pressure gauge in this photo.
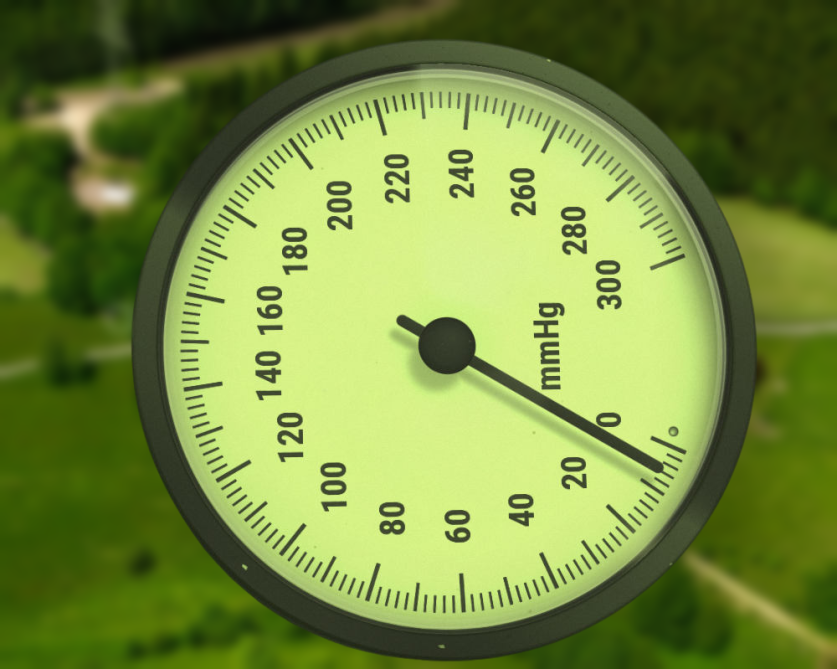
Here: 6 mmHg
